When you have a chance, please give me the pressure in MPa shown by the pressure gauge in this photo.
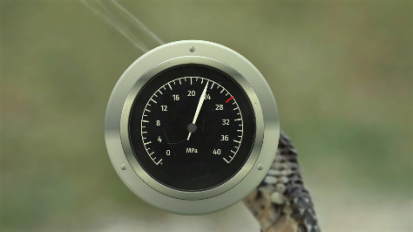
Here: 23 MPa
